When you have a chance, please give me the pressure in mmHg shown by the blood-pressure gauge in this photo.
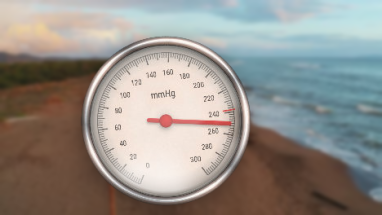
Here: 250 mmHg
